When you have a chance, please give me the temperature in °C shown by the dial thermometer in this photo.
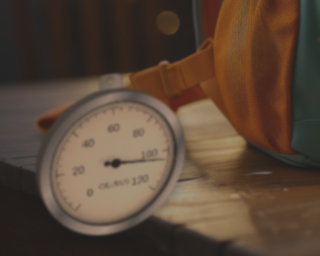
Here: 104 °C
